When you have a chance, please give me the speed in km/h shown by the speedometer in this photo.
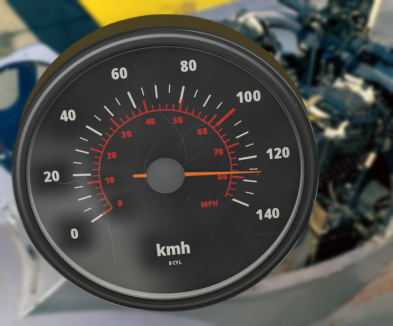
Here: 125 km/h
